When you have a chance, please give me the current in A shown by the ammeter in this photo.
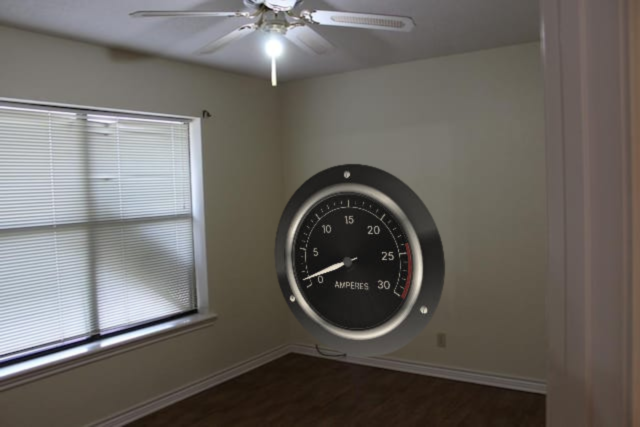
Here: 1 A
